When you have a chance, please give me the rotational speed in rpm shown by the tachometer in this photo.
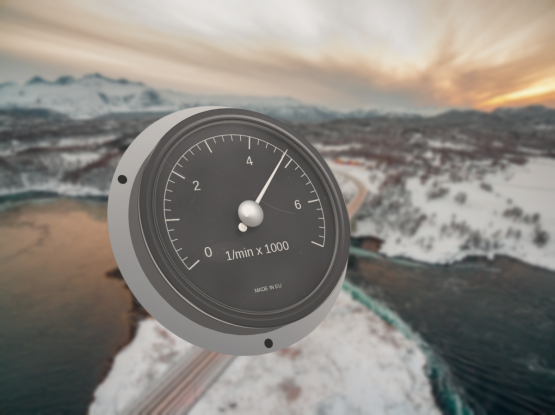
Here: 4800 rpm
